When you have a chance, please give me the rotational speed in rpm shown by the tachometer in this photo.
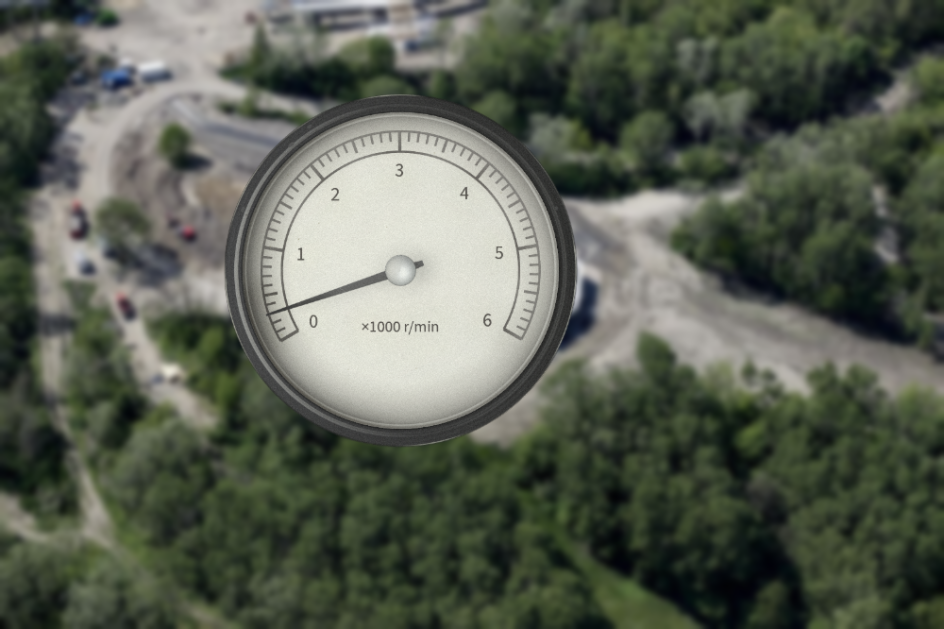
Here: 300 rpm
